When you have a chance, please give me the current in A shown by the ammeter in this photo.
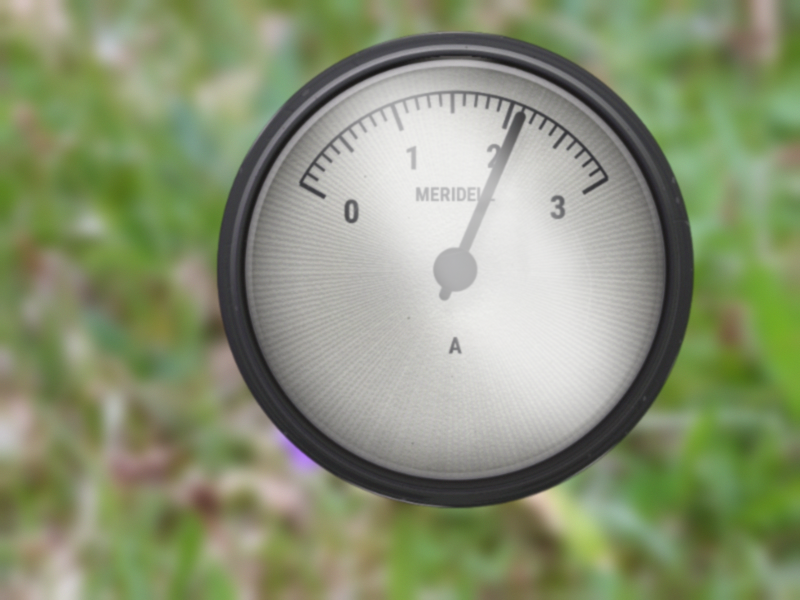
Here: 2.1 A
